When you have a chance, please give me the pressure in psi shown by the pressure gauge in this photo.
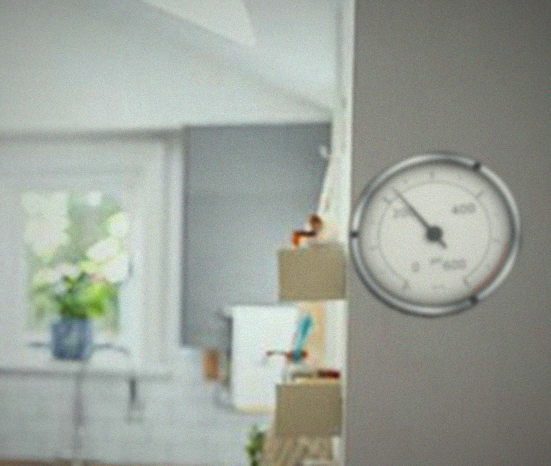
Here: 225 psi
